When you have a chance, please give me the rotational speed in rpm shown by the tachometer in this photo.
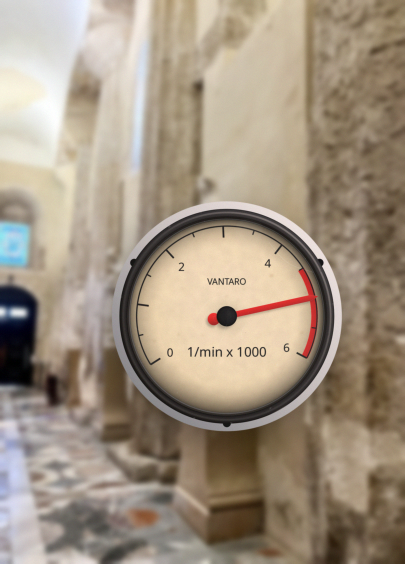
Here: 5000 rpm
